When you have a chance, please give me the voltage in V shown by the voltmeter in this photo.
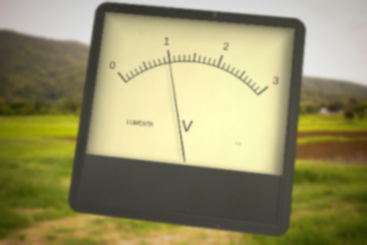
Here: 1 V
